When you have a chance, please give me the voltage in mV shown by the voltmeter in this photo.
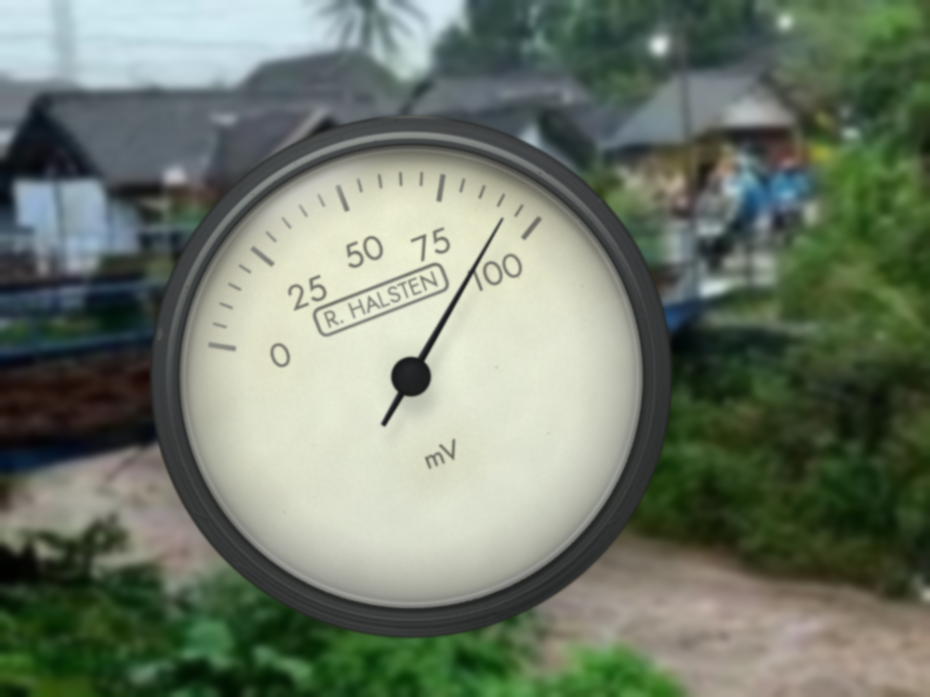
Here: 92.5 mV
